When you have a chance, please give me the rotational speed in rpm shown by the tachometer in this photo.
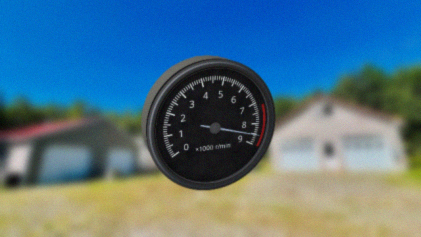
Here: 8500 rpm
